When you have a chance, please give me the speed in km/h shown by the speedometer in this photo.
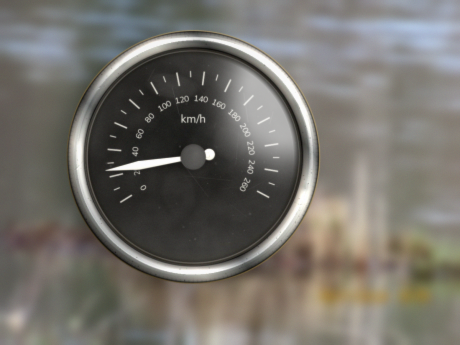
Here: 25 km/h
